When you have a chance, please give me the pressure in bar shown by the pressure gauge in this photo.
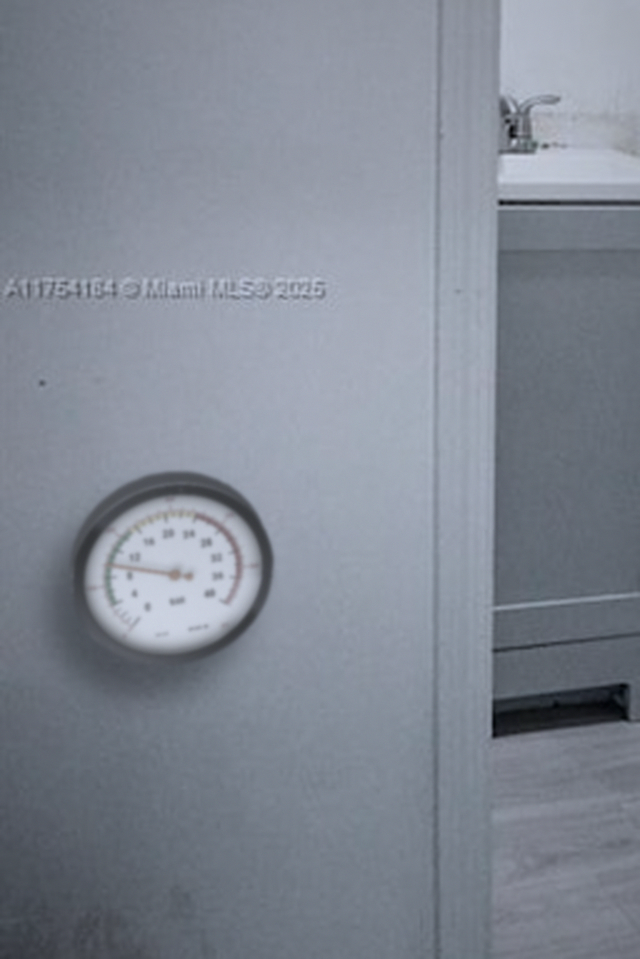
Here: 10 bar
